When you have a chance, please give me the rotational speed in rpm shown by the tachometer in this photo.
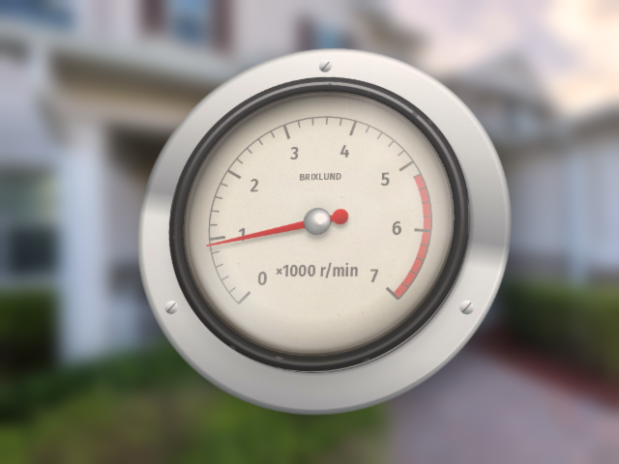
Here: 900 rpm
